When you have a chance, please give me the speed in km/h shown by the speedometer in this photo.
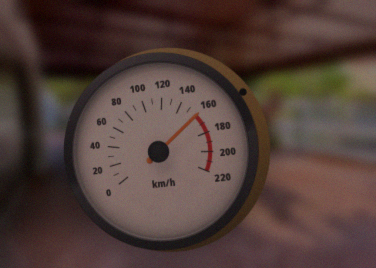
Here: 160 km/h
